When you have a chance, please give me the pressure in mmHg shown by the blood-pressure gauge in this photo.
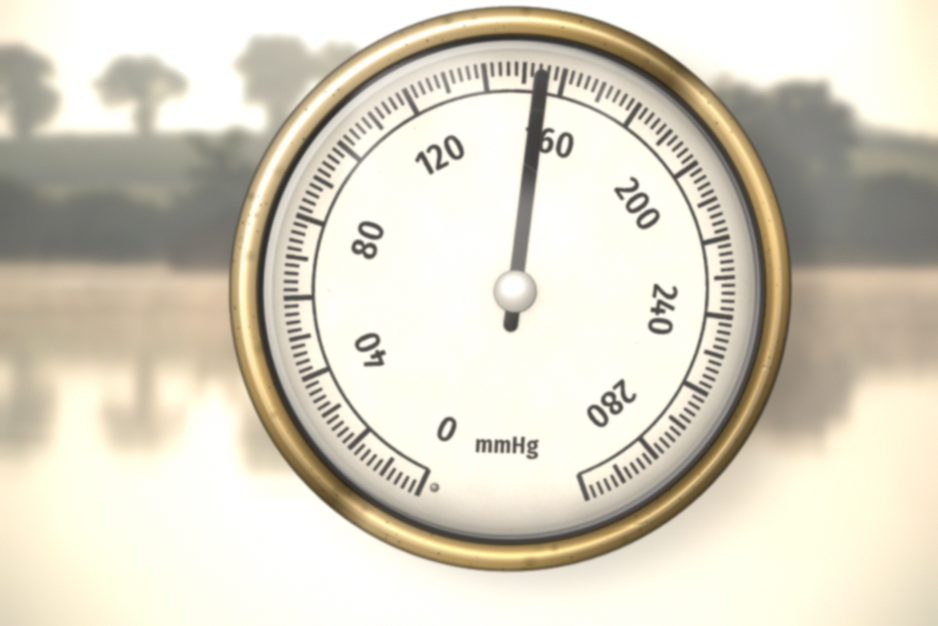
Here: 154 mmHg
